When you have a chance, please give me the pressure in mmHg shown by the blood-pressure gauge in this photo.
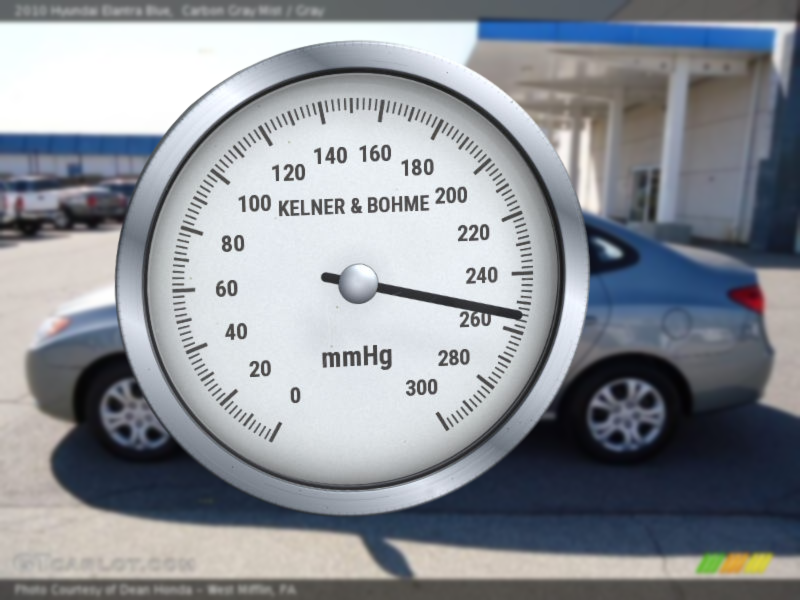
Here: 254 mmHg
